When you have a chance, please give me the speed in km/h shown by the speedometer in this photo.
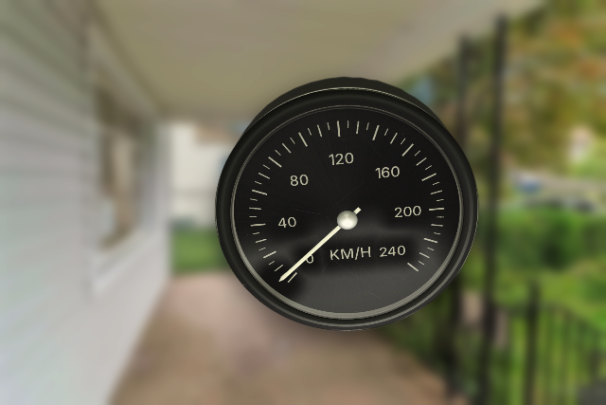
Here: 5 km/h
